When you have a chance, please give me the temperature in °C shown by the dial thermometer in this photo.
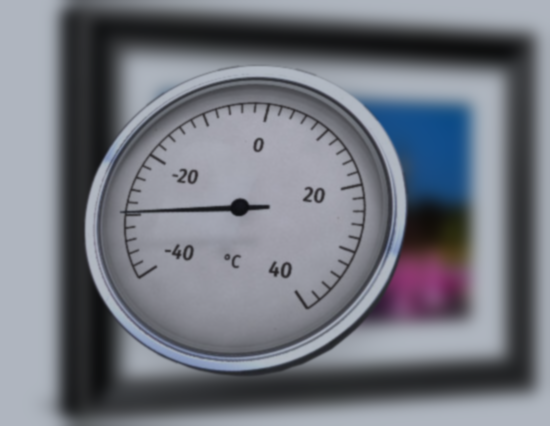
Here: -30 °C
